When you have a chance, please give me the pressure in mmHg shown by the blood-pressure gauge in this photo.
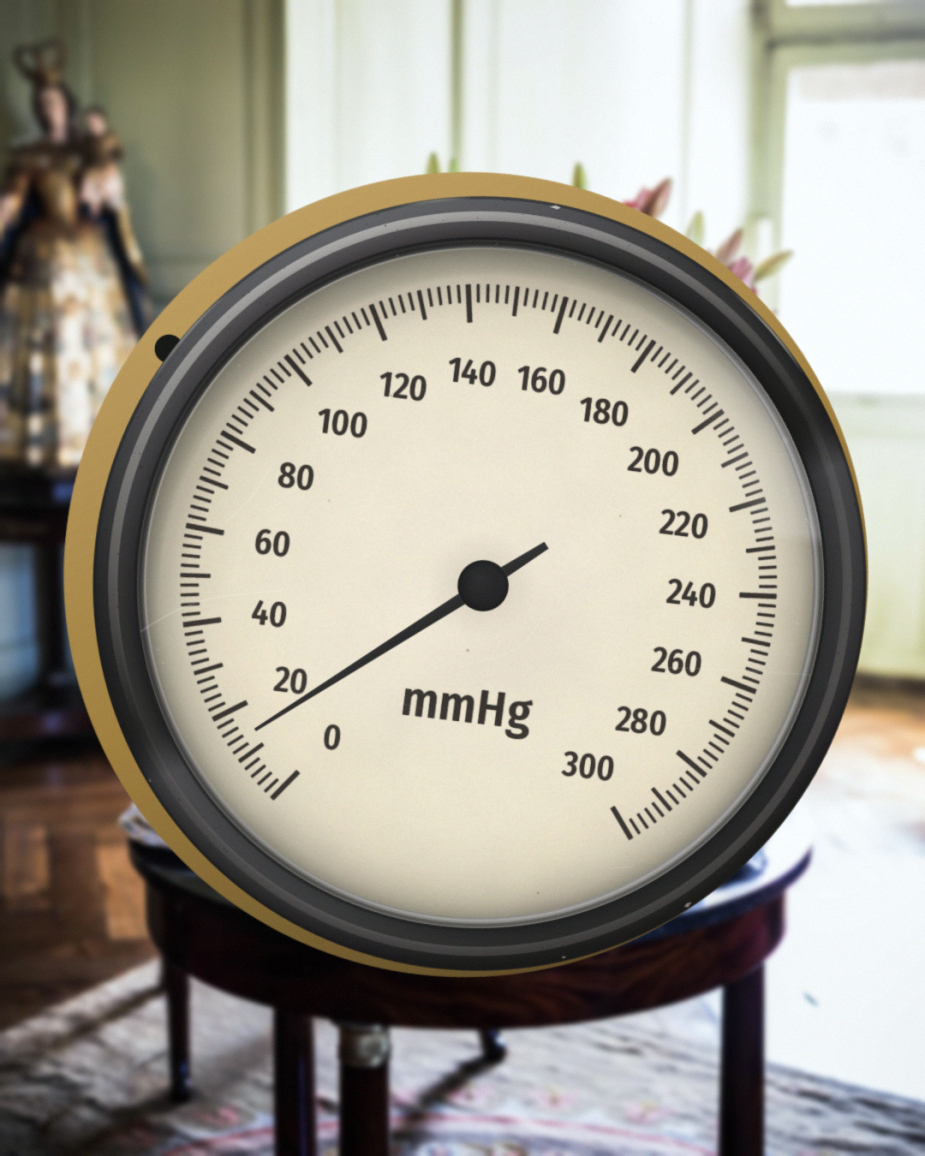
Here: 14 mmHg
